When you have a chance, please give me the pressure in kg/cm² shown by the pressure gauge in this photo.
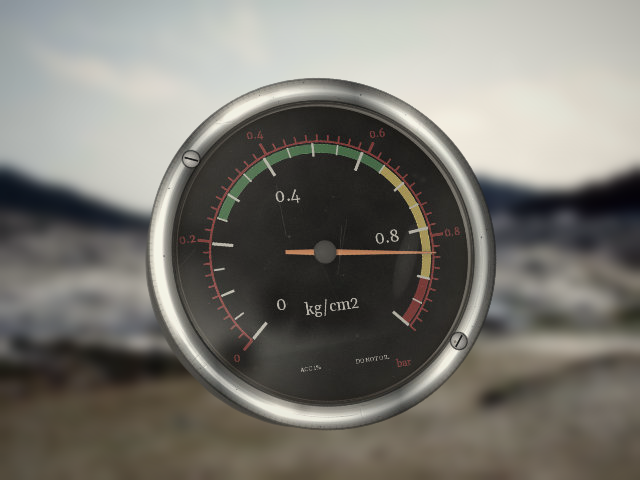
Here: 0.85 kg/cm²
